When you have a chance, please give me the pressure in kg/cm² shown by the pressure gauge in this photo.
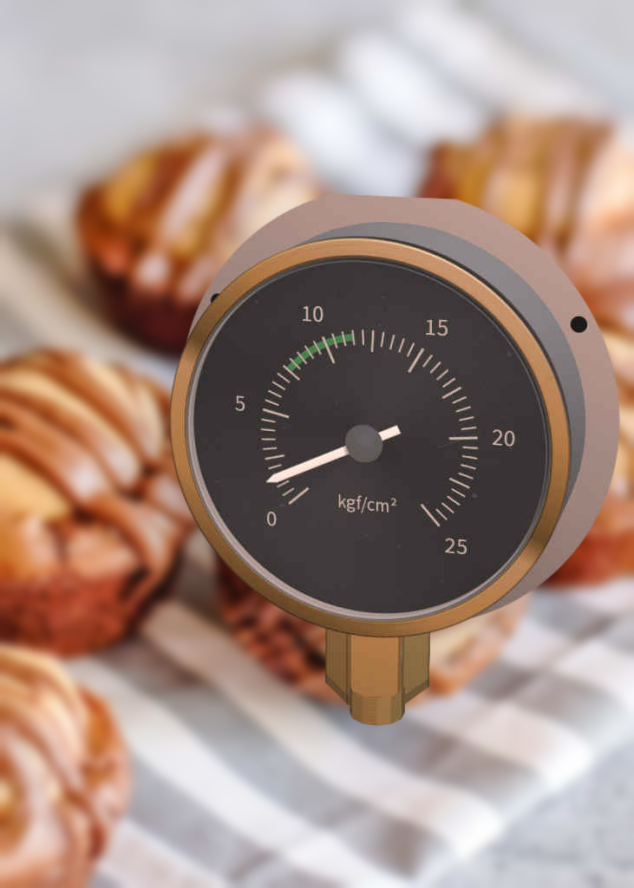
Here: 1.5 kg/cm²
